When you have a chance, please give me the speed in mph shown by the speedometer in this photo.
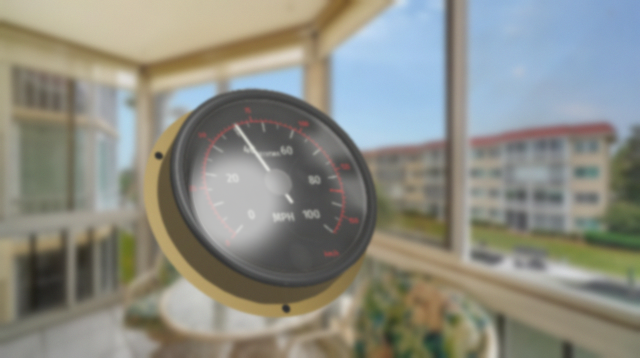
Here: 40 mph
